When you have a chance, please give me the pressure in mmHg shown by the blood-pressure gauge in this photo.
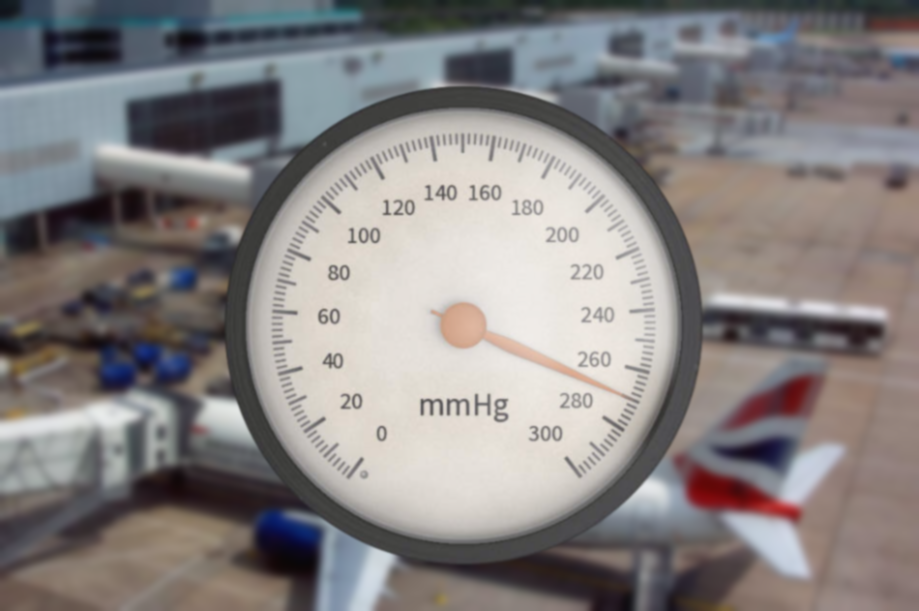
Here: 270 mmHg
